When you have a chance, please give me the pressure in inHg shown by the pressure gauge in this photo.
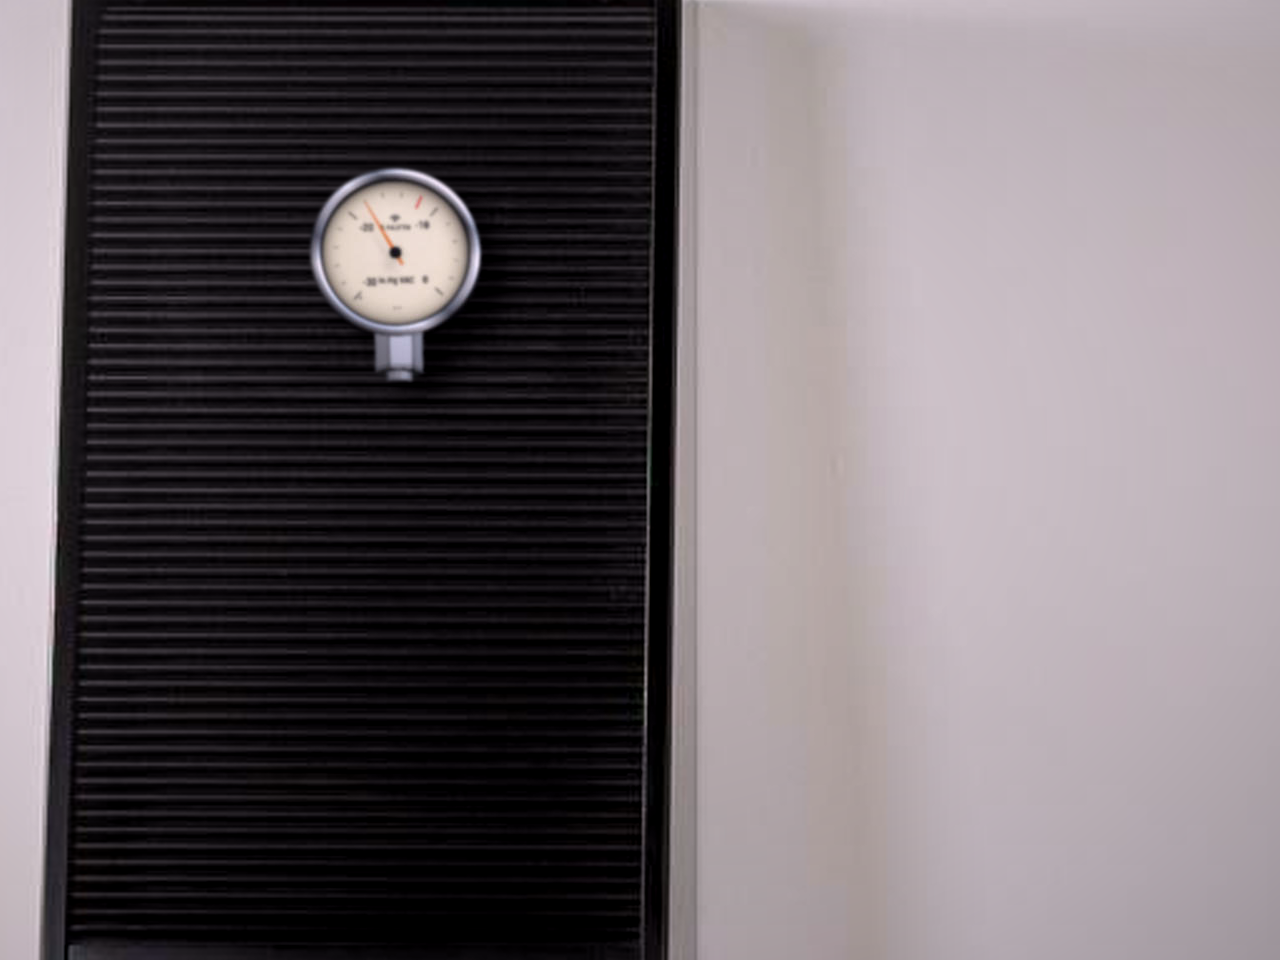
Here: -18 inHg
